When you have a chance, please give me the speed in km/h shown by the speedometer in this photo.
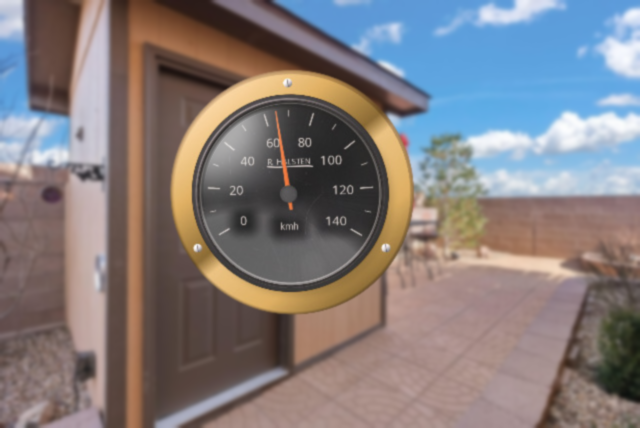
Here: 65 km/h
